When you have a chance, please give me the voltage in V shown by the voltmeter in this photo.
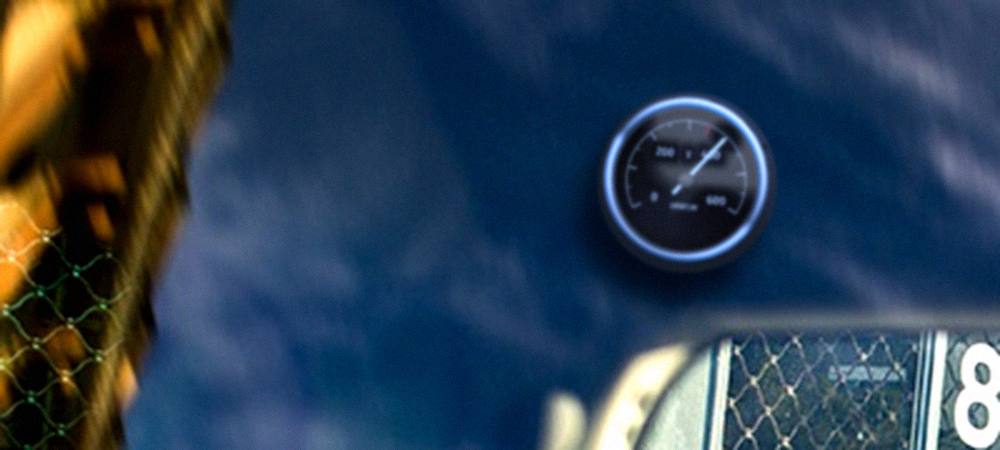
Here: 400 V
